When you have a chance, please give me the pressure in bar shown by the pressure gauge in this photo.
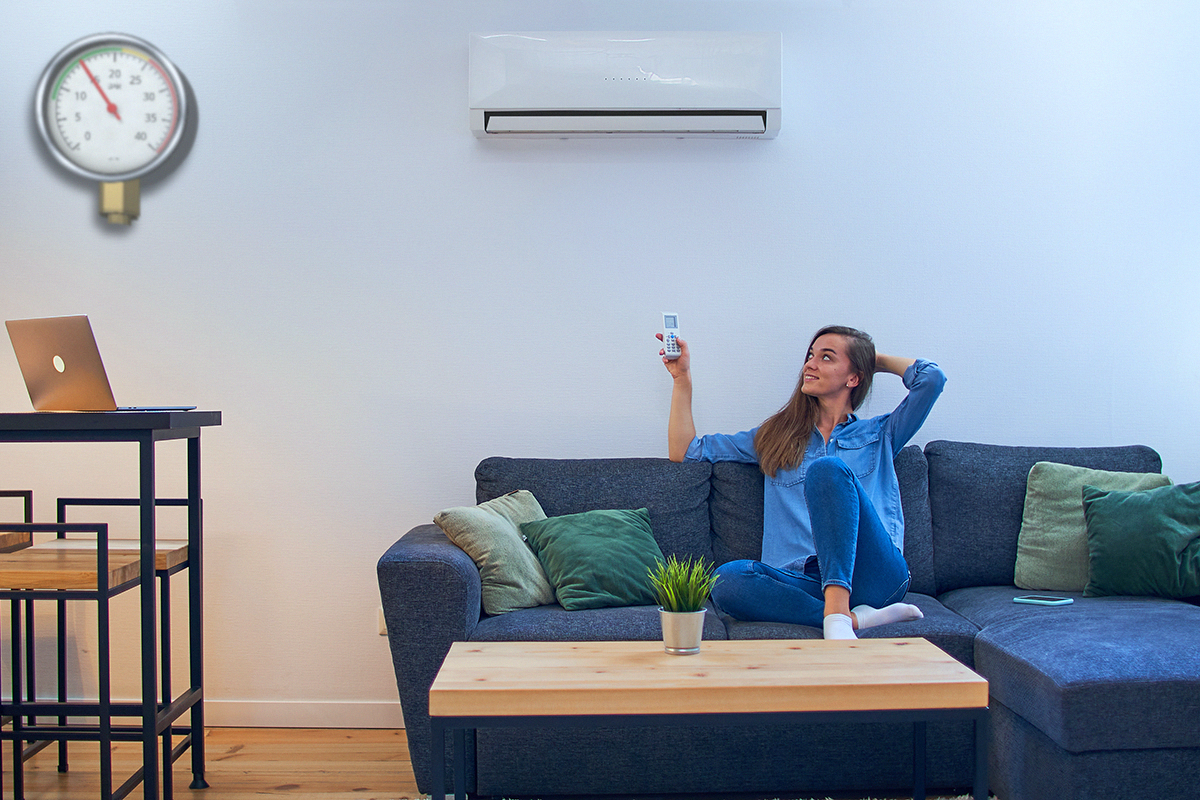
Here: 15 bar
